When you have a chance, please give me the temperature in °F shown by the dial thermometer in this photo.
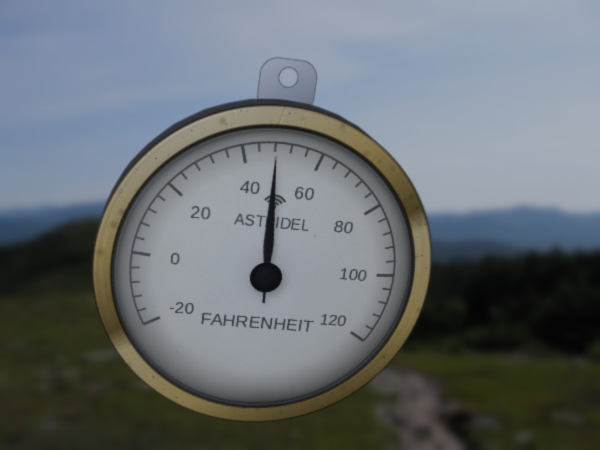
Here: 48 °F
